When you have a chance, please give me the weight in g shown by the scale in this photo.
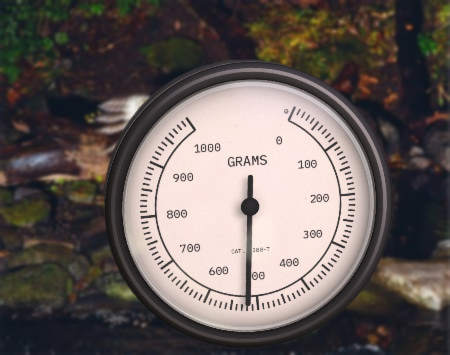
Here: 520 g
